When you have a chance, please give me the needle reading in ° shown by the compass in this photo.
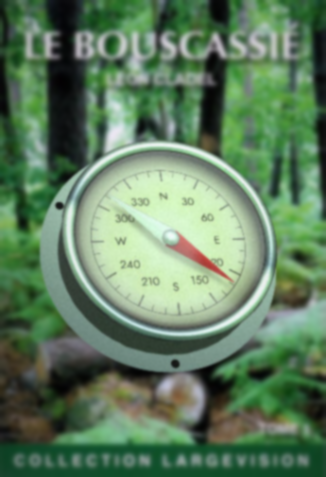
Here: 130 °
